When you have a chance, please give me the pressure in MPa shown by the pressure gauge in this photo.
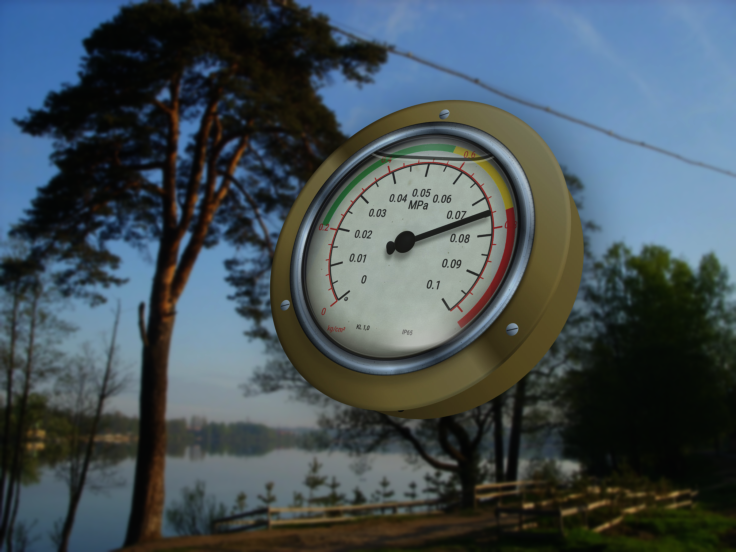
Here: 0.075 MPa
